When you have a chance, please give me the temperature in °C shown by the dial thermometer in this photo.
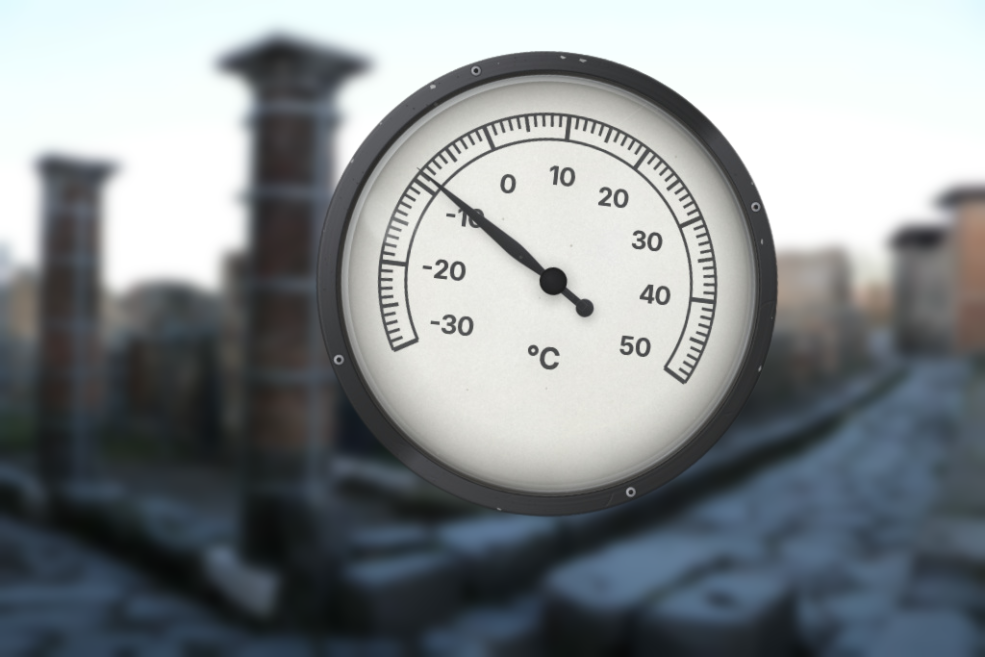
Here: -9 °C
